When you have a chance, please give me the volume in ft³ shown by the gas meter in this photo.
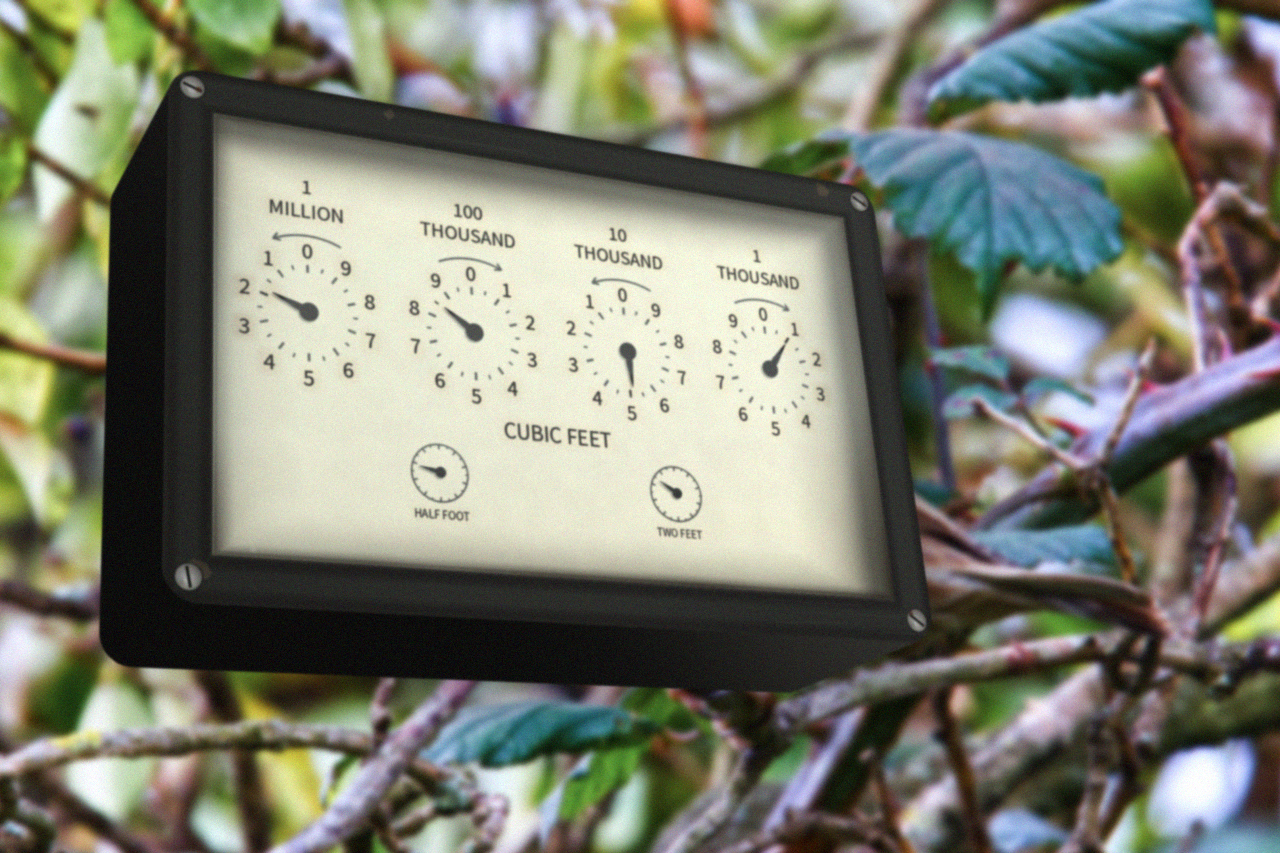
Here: 185100 ft³
